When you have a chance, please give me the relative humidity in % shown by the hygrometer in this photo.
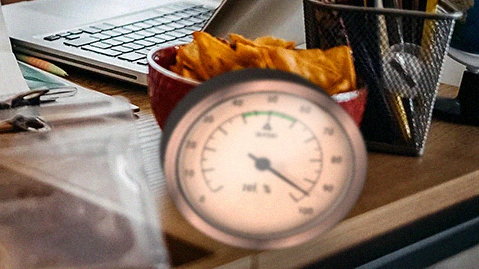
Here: 95 %
